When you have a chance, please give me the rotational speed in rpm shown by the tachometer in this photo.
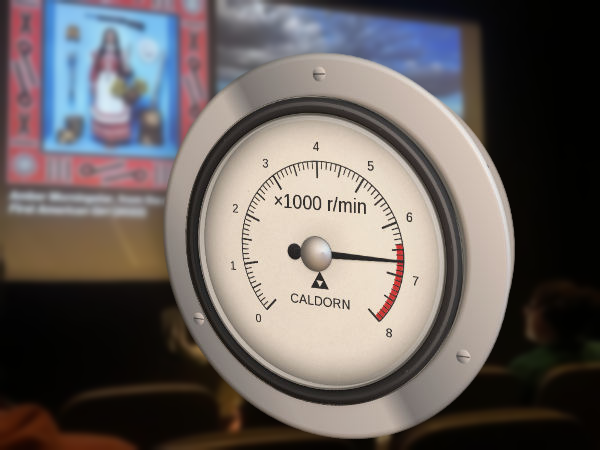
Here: 6700 rpm
